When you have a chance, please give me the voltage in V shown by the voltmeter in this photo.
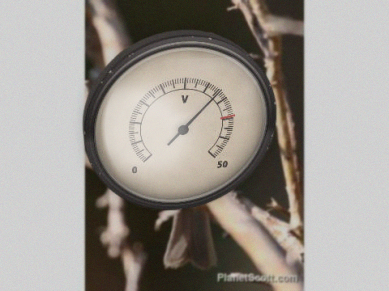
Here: 32.5 V
